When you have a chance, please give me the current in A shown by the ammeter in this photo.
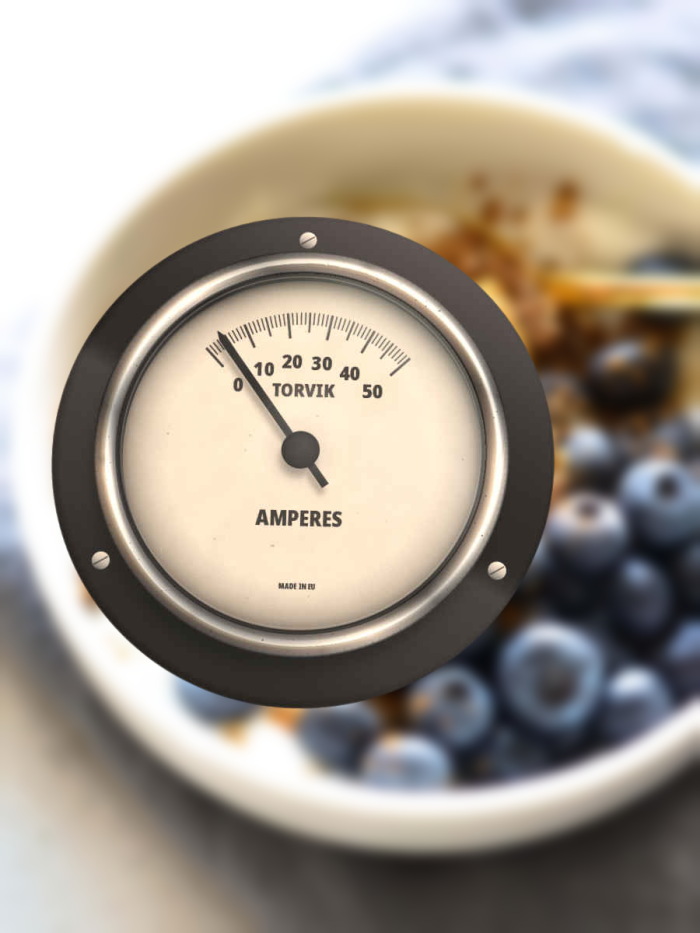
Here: 4 A
